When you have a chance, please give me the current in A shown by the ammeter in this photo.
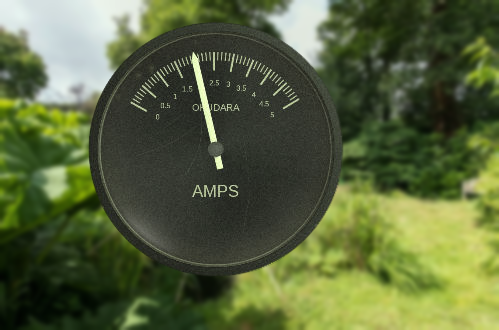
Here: 2 A
